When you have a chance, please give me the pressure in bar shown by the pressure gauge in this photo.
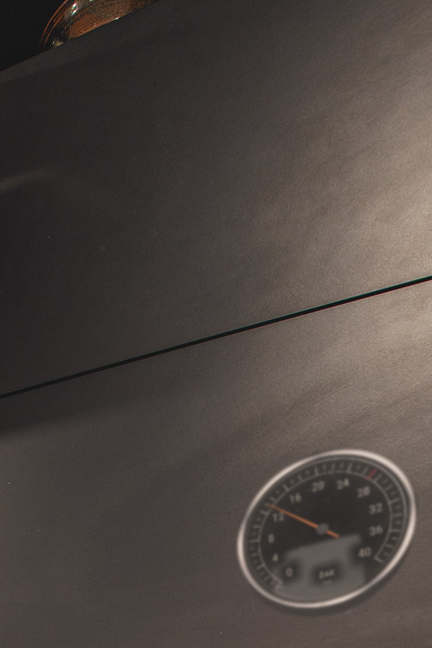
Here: 13 bar
